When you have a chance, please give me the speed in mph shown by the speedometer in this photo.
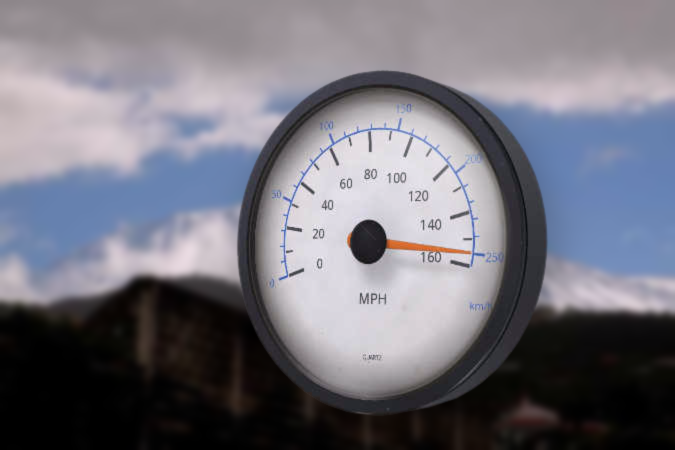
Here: 155 mph
